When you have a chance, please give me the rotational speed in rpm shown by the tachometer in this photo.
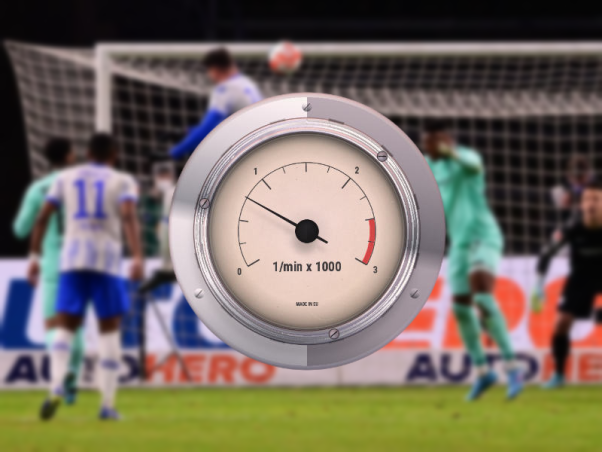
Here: 750 rpm
